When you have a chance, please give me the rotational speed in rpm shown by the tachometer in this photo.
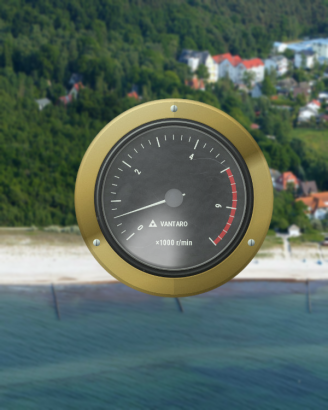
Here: 600 rpm
